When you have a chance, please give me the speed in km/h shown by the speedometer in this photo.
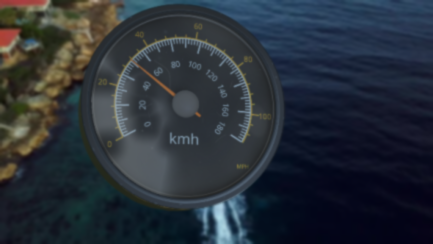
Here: 50 km/h
